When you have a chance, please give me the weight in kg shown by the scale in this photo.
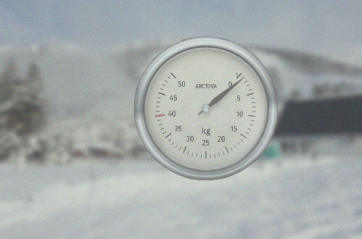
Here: 1 kg
